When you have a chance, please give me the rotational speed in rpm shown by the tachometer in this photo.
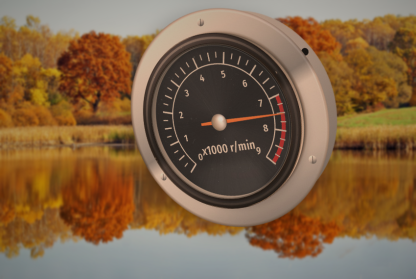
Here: 7500 rpm
